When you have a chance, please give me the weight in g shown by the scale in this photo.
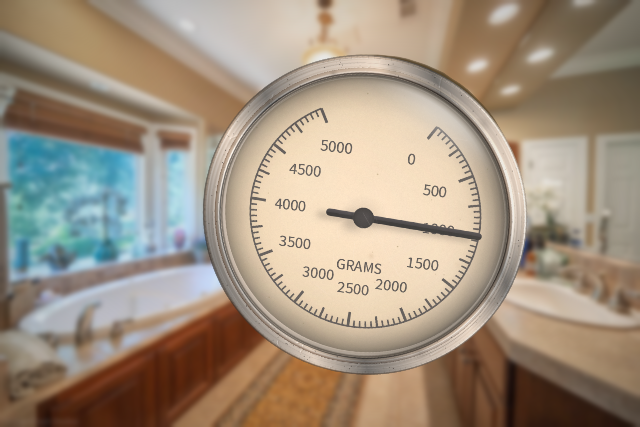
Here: 1000 g
